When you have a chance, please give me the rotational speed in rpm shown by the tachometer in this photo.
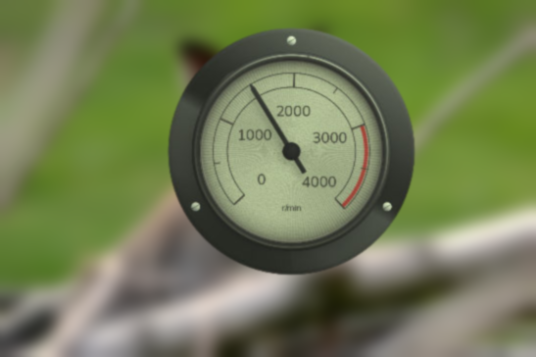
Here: 1500 rpm
